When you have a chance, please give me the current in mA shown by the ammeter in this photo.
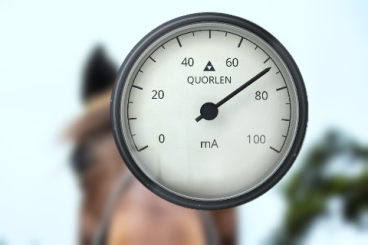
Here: 72.5 mA
